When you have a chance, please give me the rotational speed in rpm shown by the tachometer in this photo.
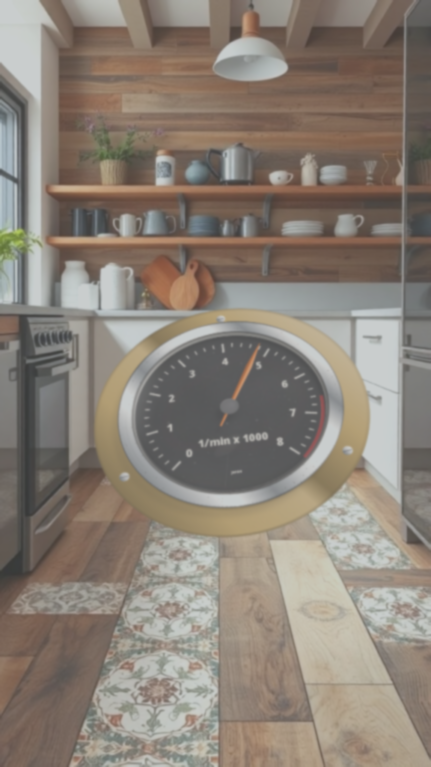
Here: 4800 rpm
